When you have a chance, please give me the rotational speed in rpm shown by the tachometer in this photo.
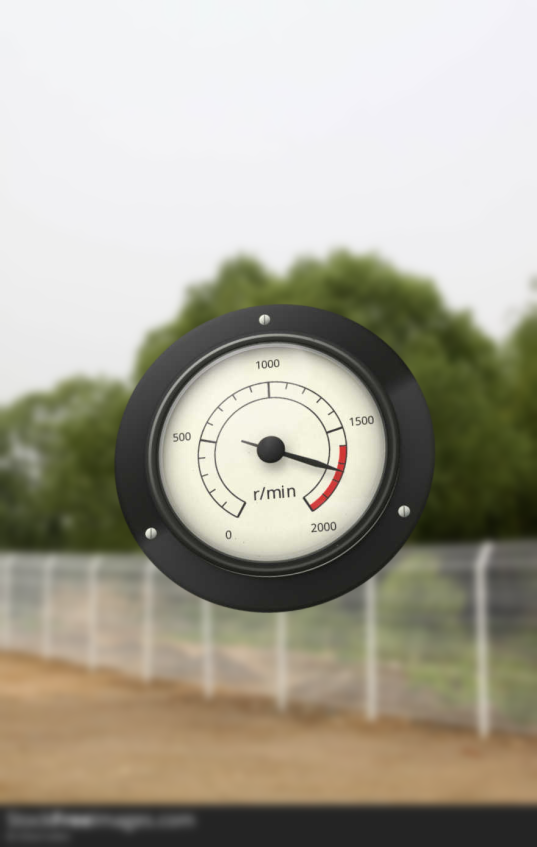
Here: 1750 rpm
